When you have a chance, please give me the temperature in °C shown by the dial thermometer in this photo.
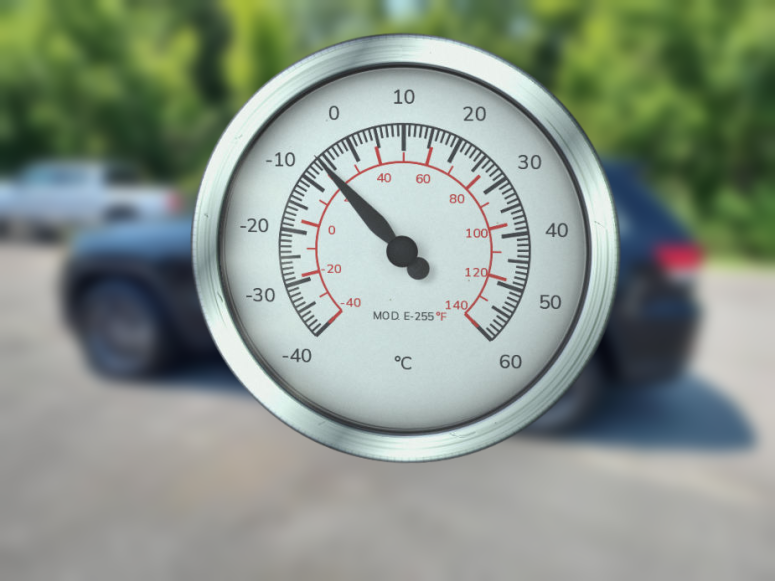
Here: -6 °C
